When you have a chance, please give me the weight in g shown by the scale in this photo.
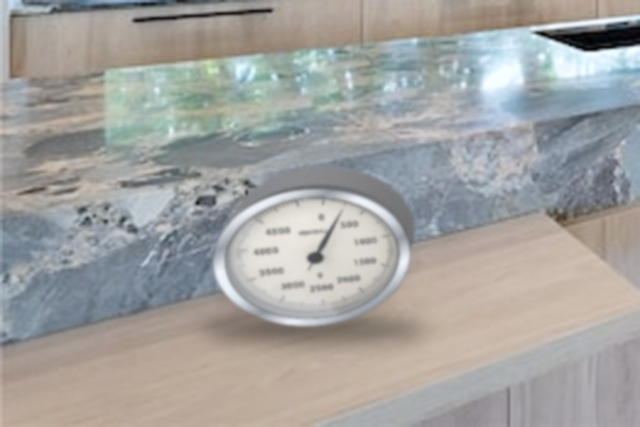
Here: 250 g
